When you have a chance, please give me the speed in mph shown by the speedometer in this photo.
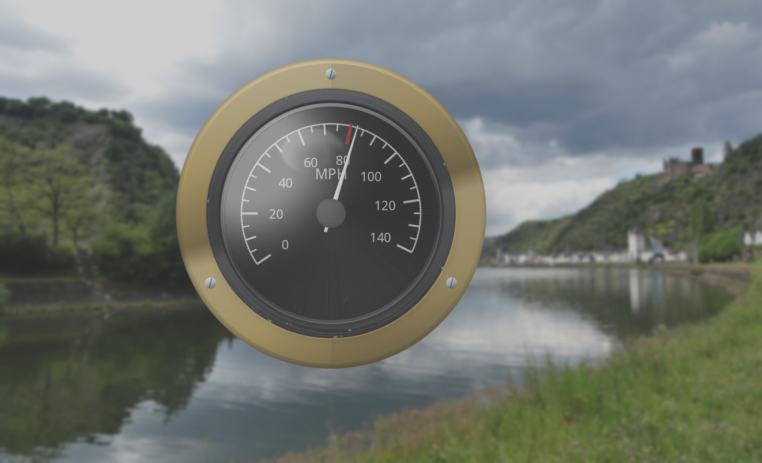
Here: 82.5 mph
